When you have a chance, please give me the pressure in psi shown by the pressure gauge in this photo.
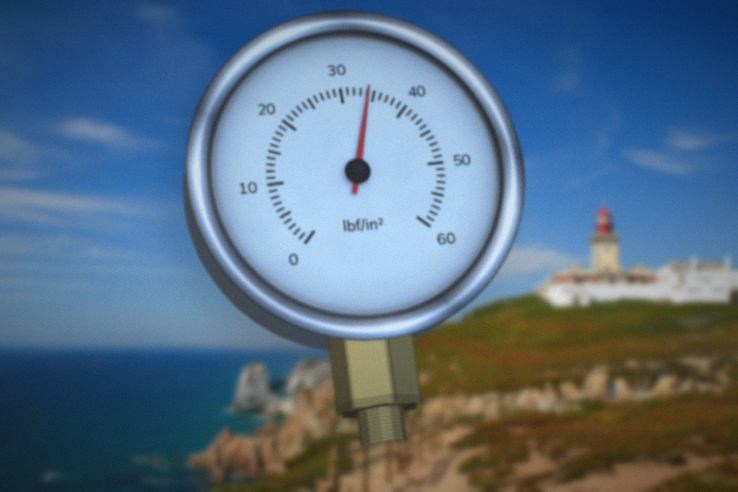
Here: 34 psi
